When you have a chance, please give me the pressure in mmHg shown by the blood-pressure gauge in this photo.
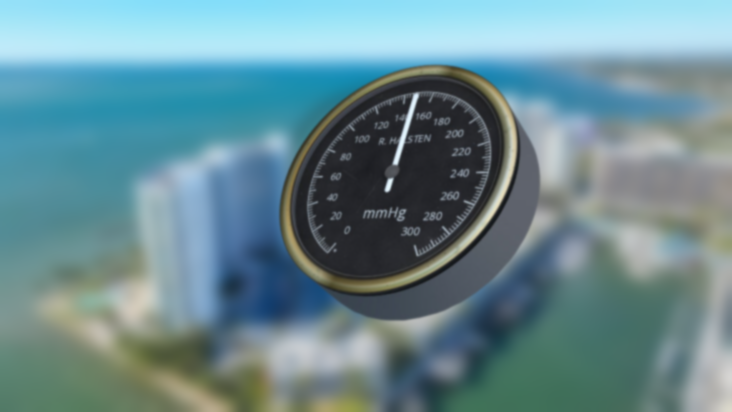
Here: 150 mmHg
